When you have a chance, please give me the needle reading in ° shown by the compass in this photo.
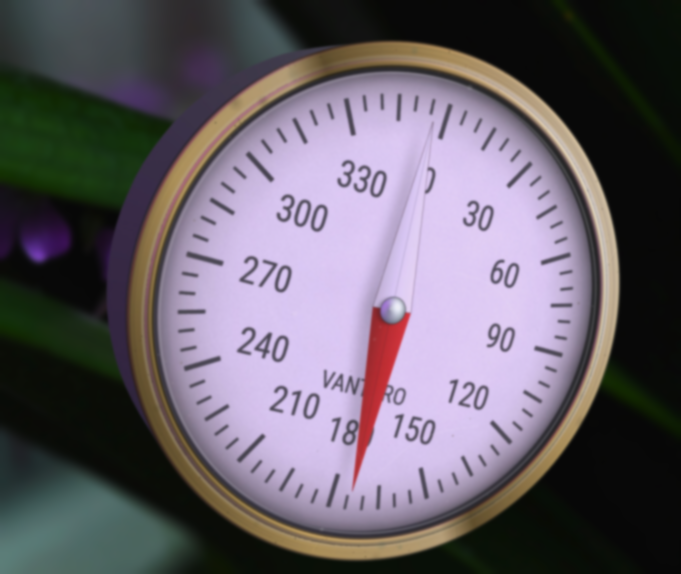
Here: 175 °
